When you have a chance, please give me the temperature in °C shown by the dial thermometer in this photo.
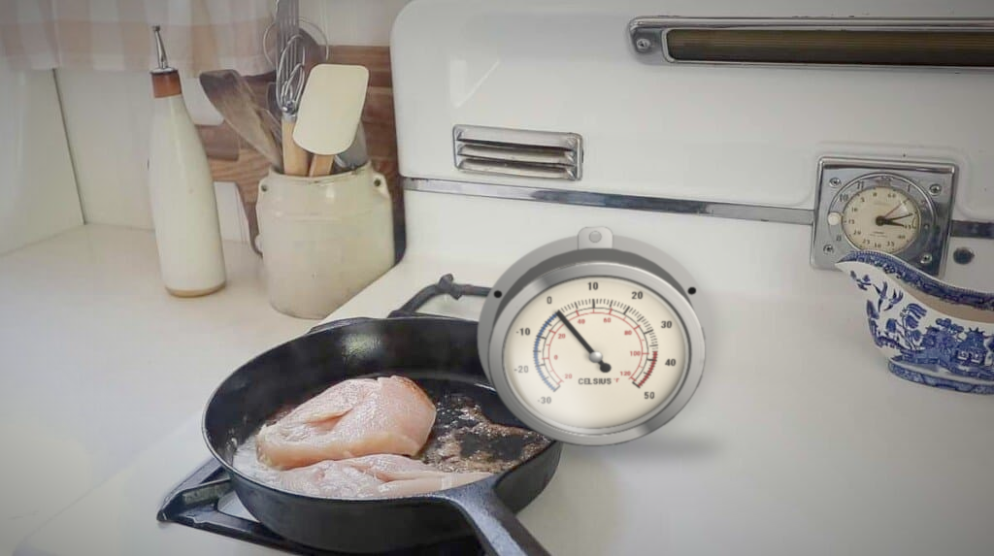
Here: 0 °C
